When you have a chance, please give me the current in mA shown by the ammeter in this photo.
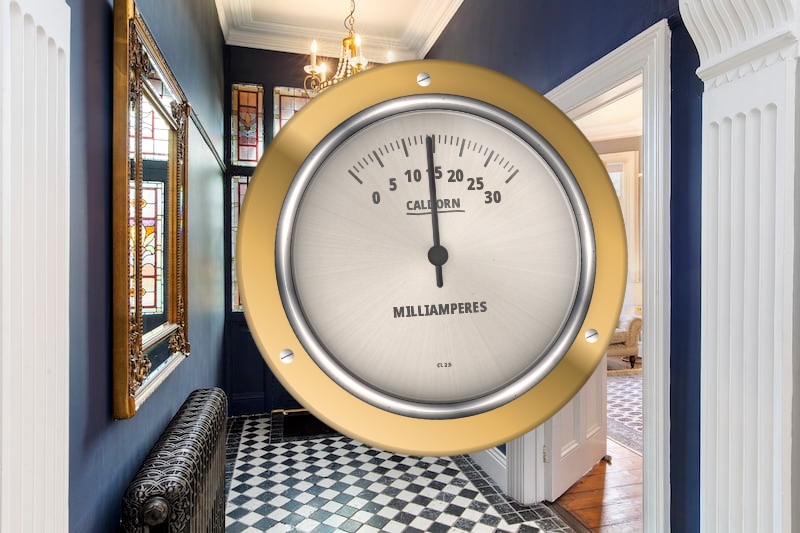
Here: 14 mA
